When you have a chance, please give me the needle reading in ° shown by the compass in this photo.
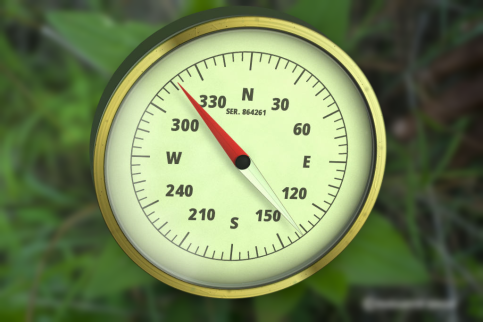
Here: 317.5 °
